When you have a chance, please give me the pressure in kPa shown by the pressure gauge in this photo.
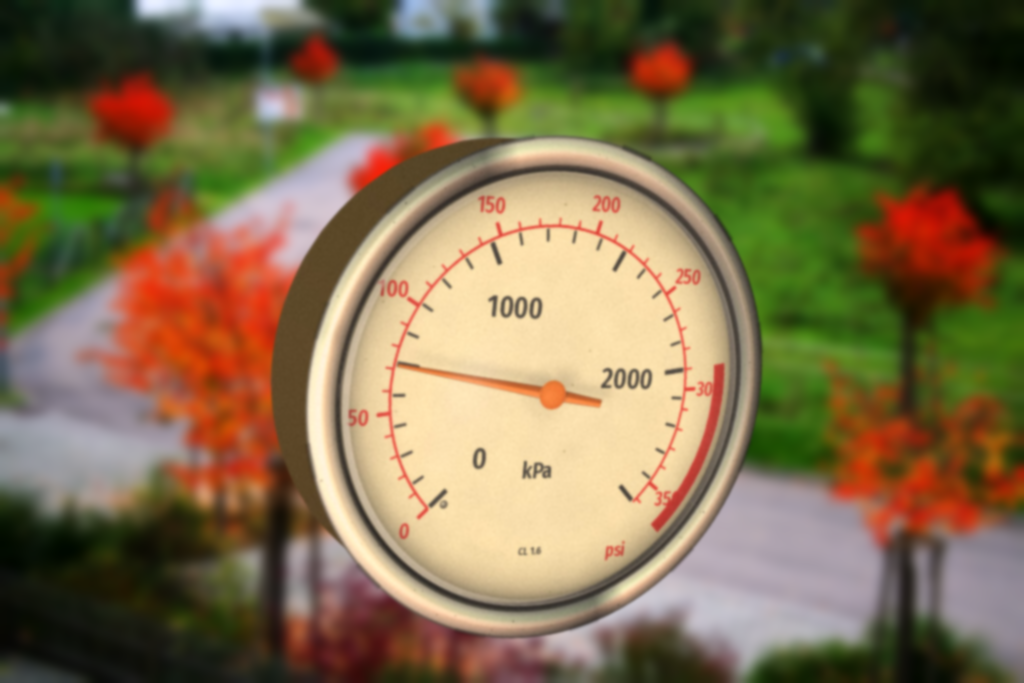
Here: 500 kPa
